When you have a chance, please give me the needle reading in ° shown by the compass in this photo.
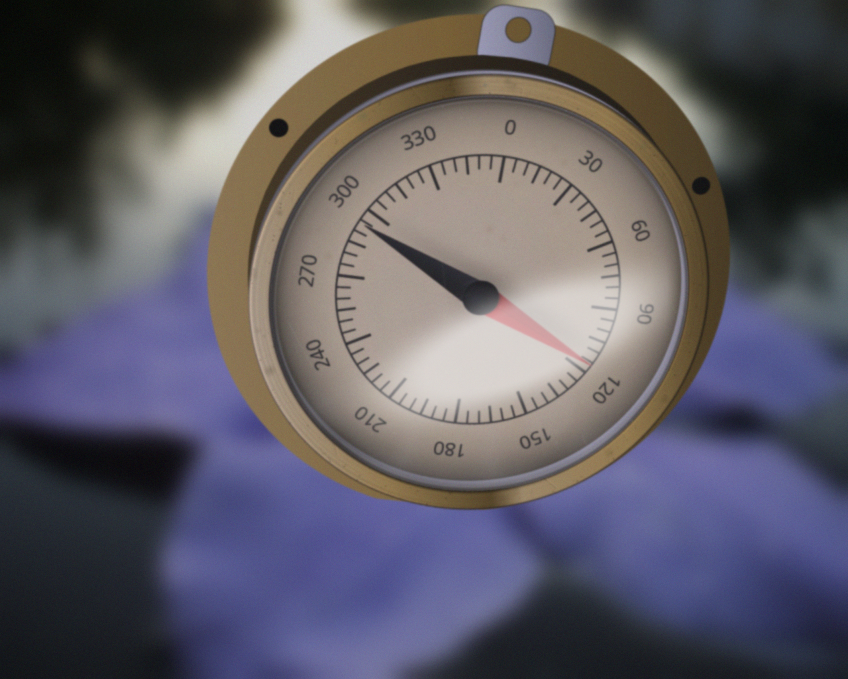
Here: 115 °
